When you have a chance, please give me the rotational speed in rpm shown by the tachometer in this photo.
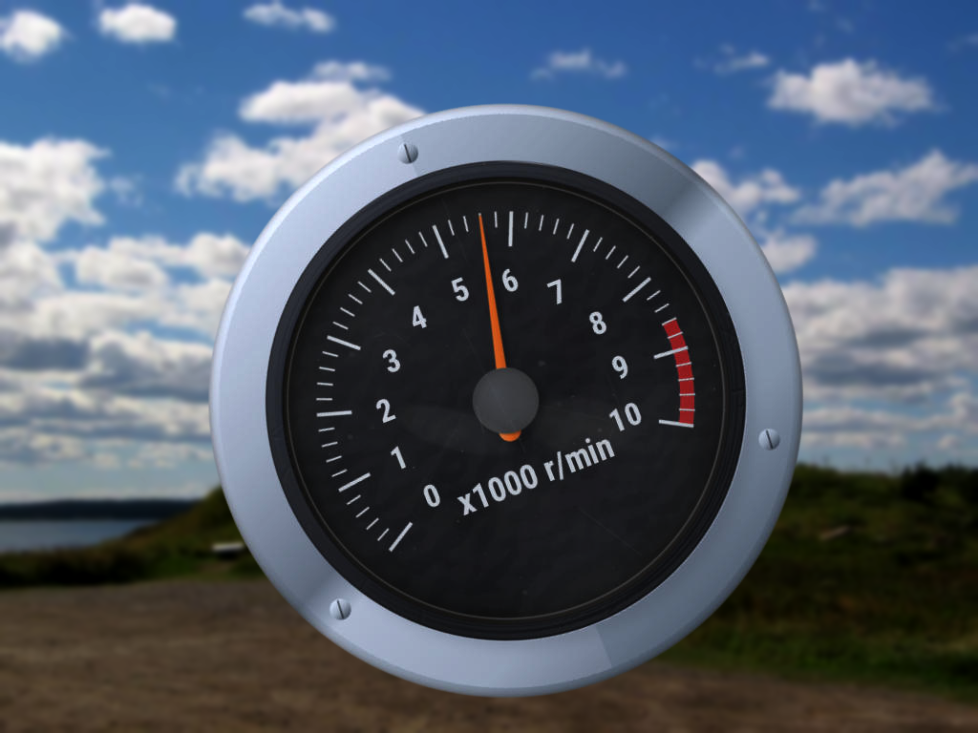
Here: 5600 rpm
